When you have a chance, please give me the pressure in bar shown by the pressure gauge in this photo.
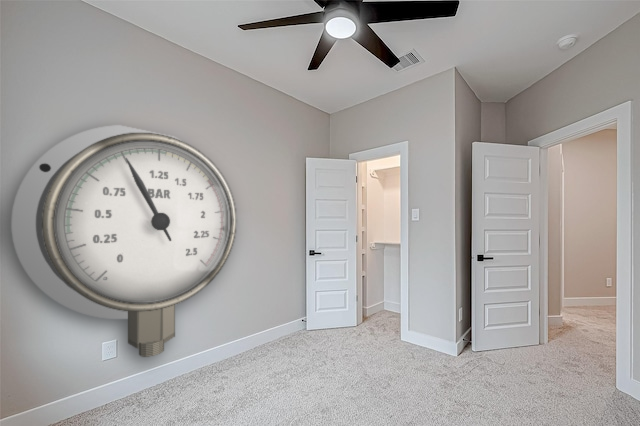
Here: 1 bar
